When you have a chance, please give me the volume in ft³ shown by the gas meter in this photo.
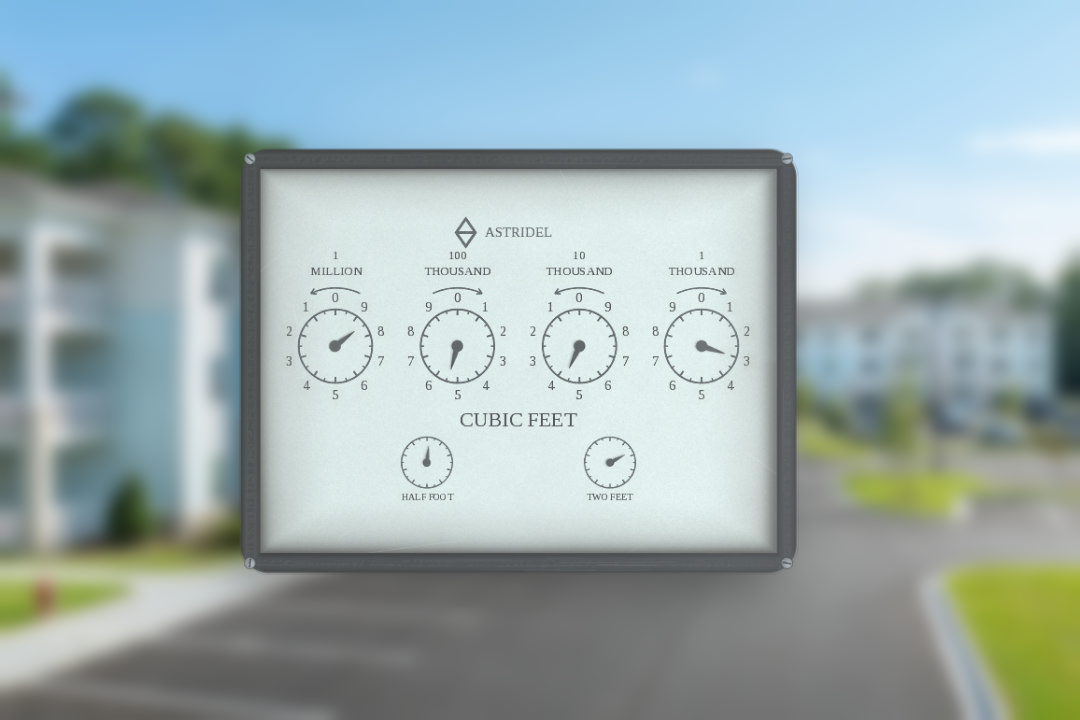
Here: 854300 ft³
